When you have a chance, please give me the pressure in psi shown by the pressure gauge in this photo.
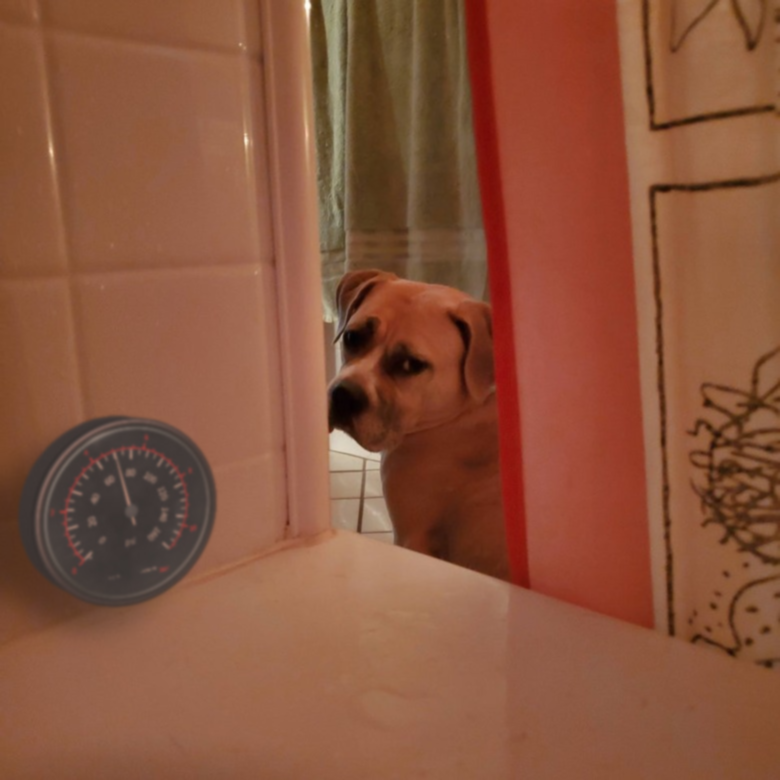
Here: 70 psi
